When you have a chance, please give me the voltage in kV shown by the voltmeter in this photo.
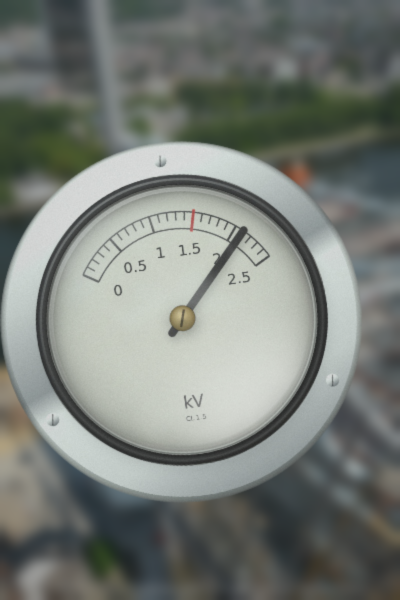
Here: 2.1 kV
